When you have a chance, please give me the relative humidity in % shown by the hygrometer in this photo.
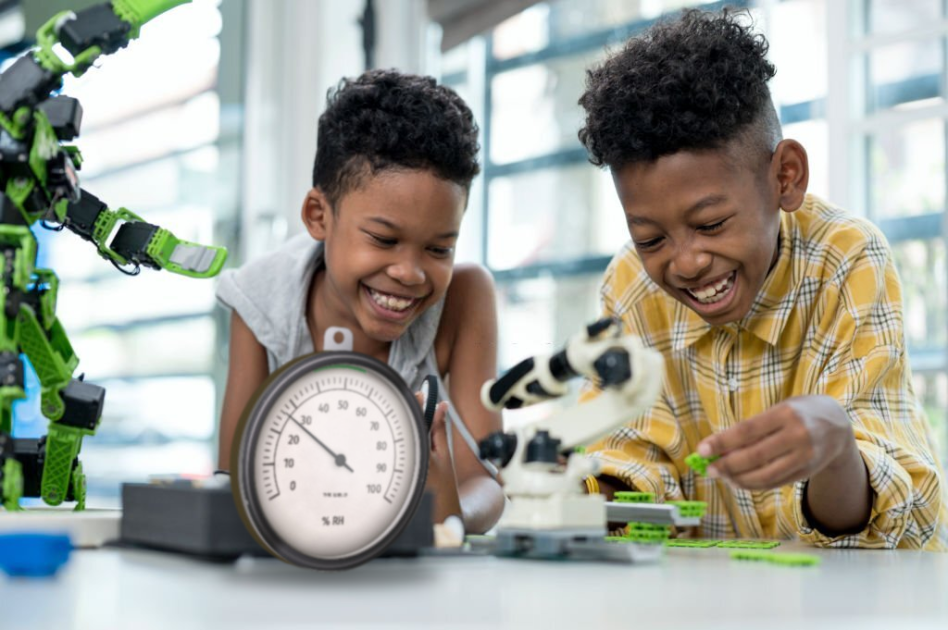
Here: 26 %
